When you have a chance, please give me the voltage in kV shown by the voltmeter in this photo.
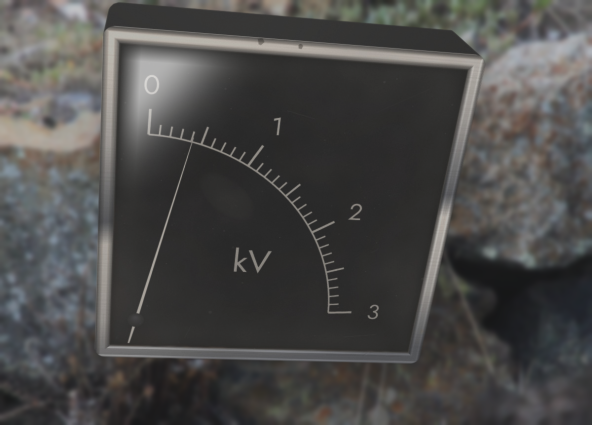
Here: 0.4 kV
